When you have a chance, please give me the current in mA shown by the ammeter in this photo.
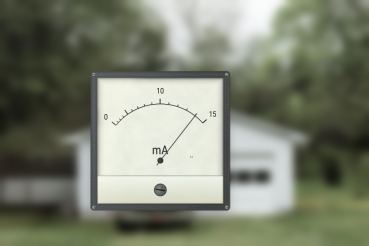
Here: 14 mA
